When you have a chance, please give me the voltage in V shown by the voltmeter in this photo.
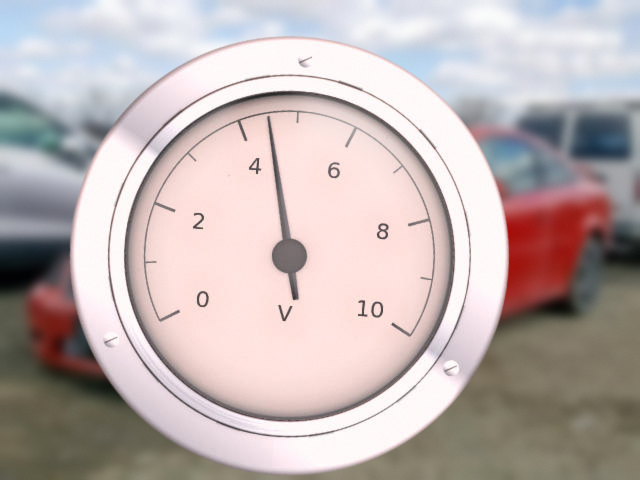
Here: 4.5 V
